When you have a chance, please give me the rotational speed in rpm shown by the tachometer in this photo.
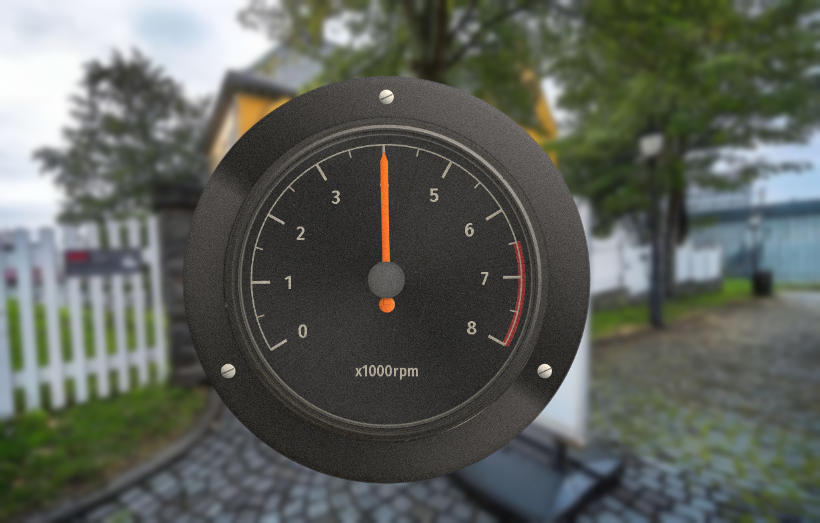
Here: 4000 rpm
